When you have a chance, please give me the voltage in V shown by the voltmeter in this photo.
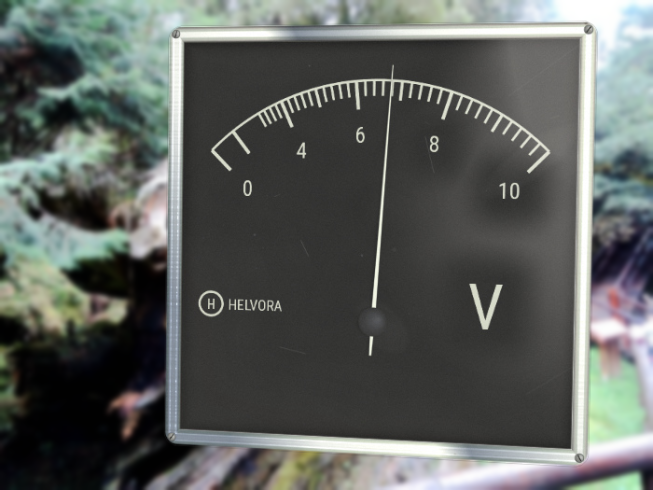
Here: 6.8 V
